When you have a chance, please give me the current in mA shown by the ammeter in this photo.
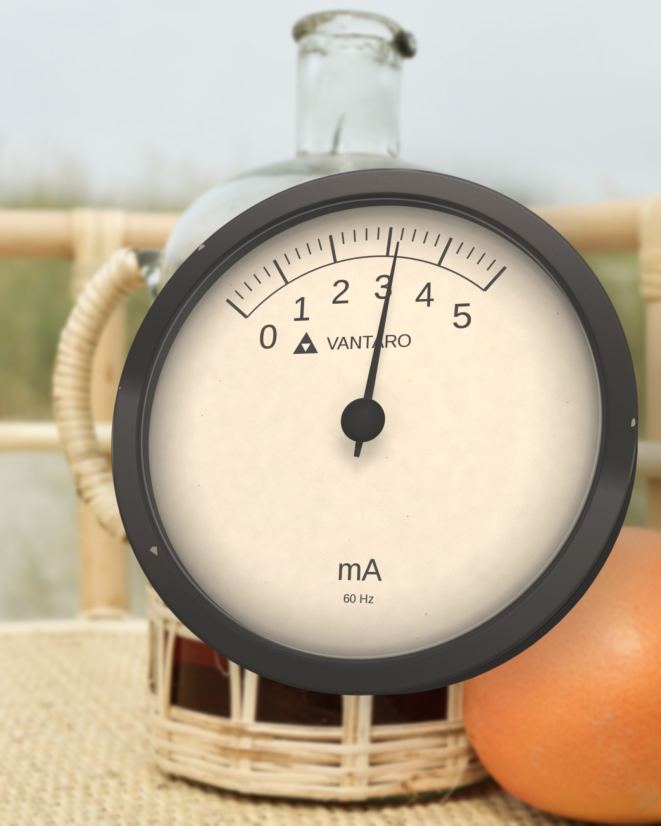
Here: 3.2 mA
